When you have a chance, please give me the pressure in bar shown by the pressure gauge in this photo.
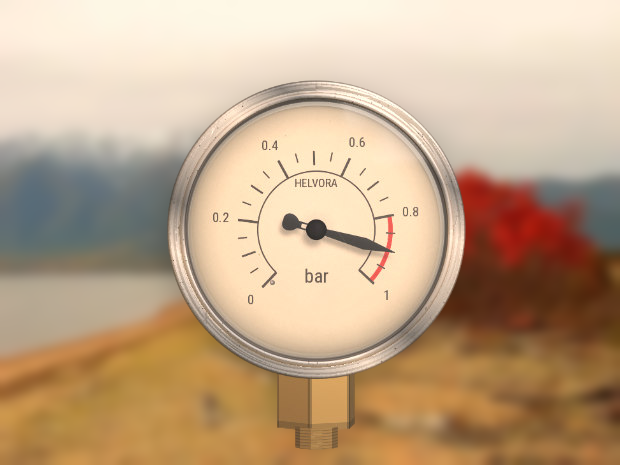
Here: 0.9 bar
